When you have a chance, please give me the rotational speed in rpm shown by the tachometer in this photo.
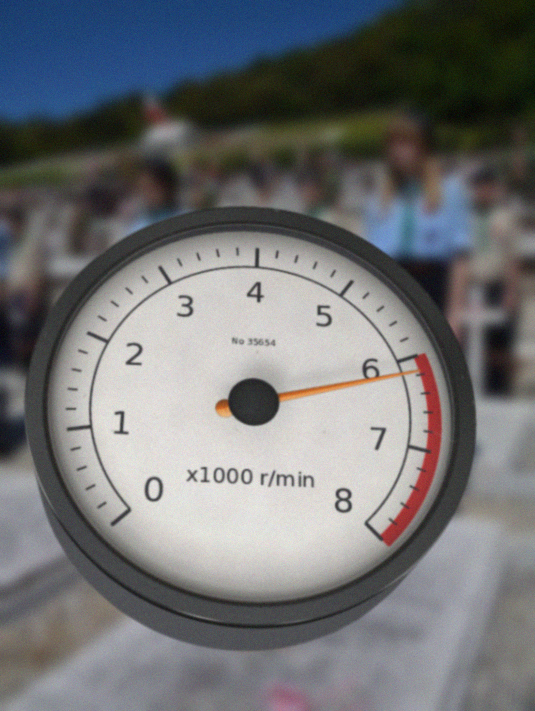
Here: 6200 rpm
